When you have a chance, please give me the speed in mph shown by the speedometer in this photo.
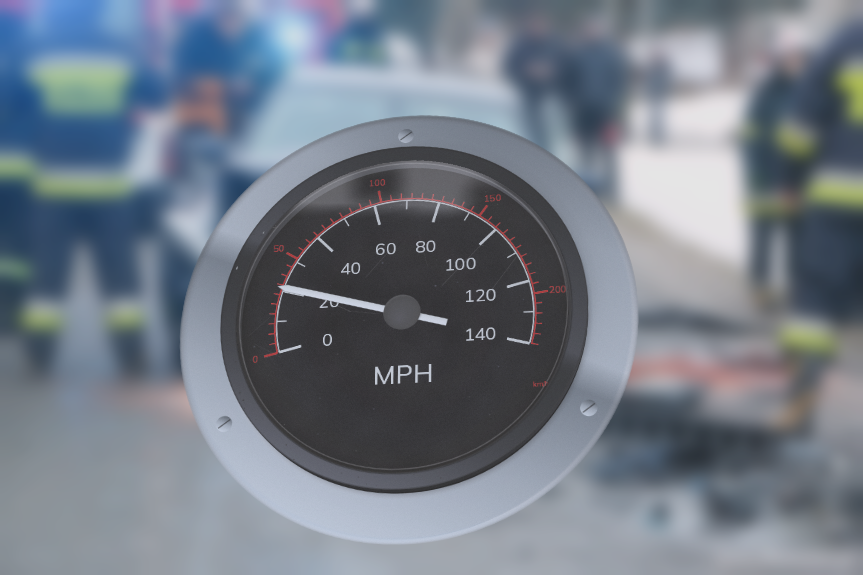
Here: 20 mph
